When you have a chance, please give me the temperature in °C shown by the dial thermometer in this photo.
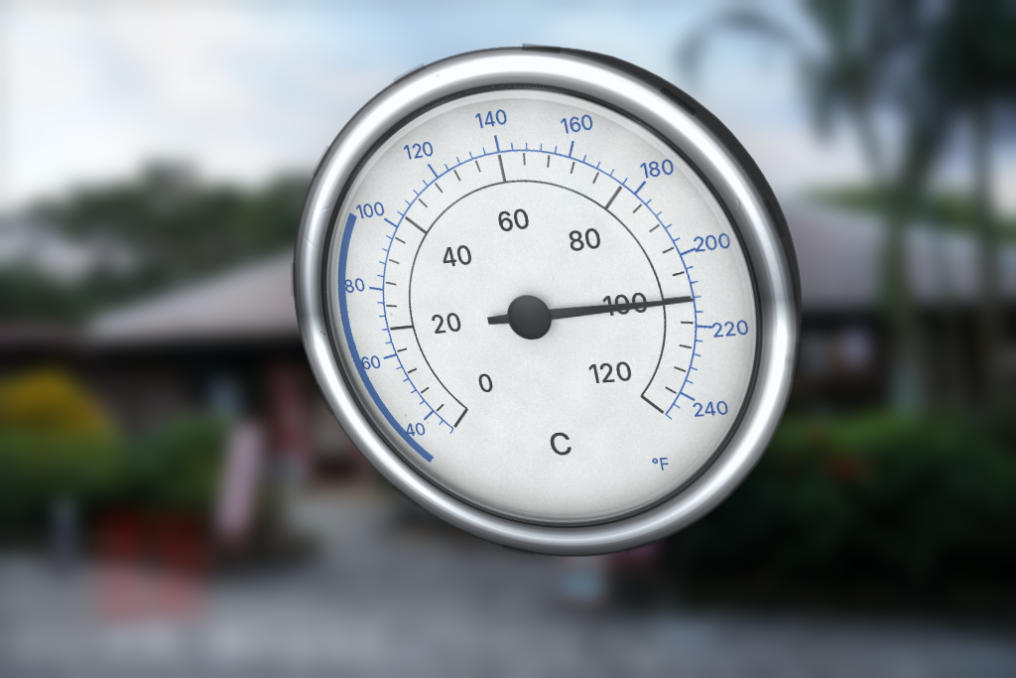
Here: 100 °C
